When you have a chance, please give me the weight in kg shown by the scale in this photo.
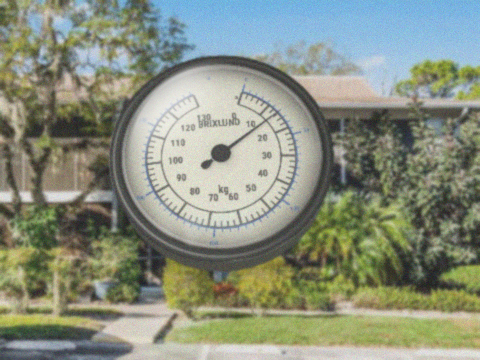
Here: 14 kg
